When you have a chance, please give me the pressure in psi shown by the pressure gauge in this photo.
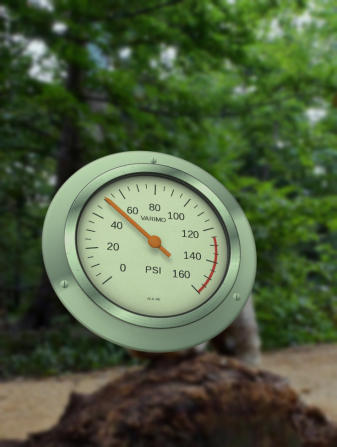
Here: 50 psi
